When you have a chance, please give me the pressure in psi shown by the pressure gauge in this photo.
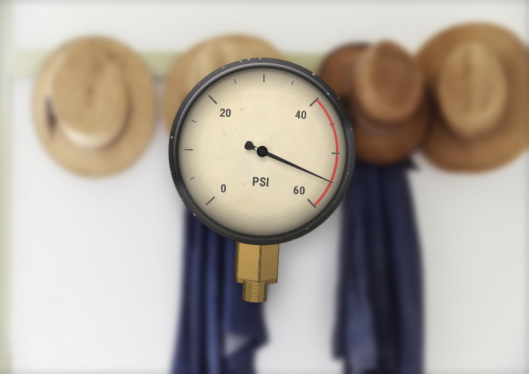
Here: 55 psi
